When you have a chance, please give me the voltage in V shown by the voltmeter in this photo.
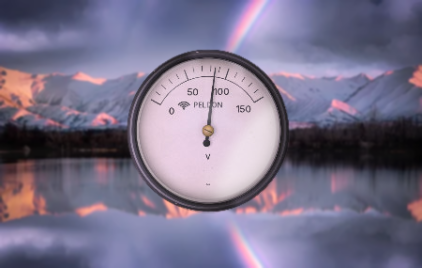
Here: 85 V
